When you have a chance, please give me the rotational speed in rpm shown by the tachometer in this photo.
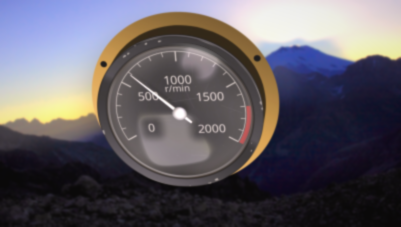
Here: 600 rpm
